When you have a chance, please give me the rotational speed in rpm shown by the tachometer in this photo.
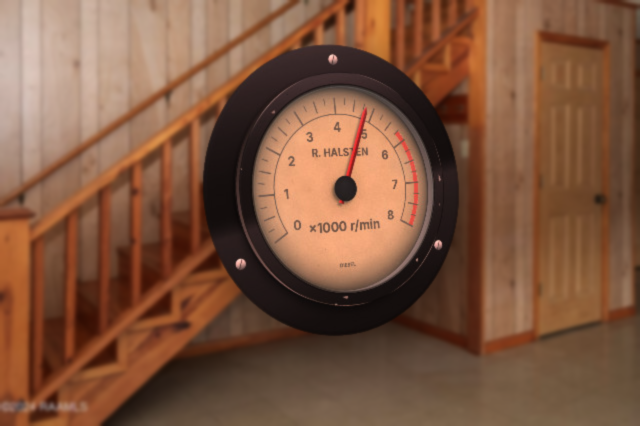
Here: 4750 rpm
